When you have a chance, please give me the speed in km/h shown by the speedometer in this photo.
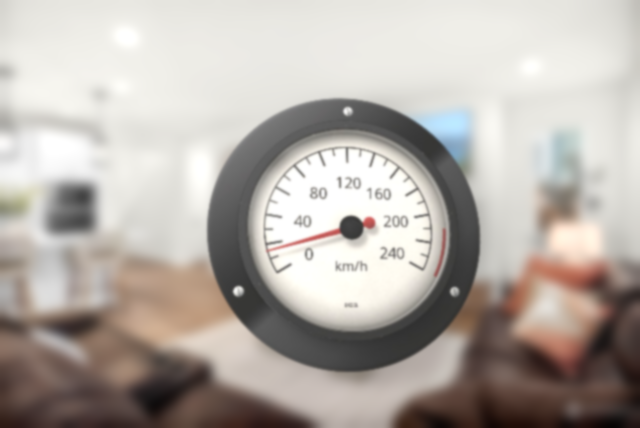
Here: 15 km/h
